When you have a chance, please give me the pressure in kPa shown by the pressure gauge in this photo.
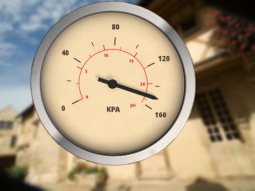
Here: 150 kPa
